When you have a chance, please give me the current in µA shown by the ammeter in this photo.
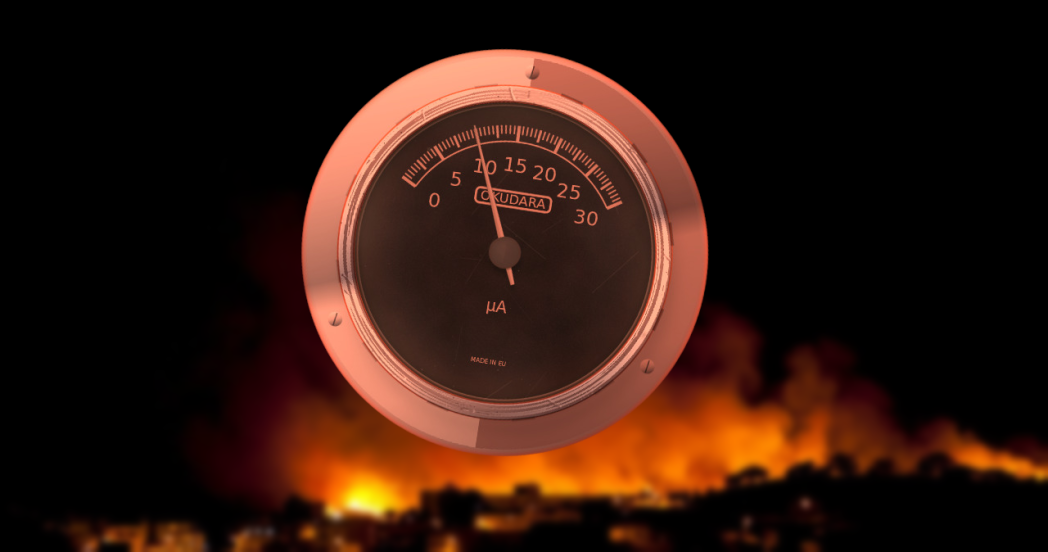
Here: 10 µA
